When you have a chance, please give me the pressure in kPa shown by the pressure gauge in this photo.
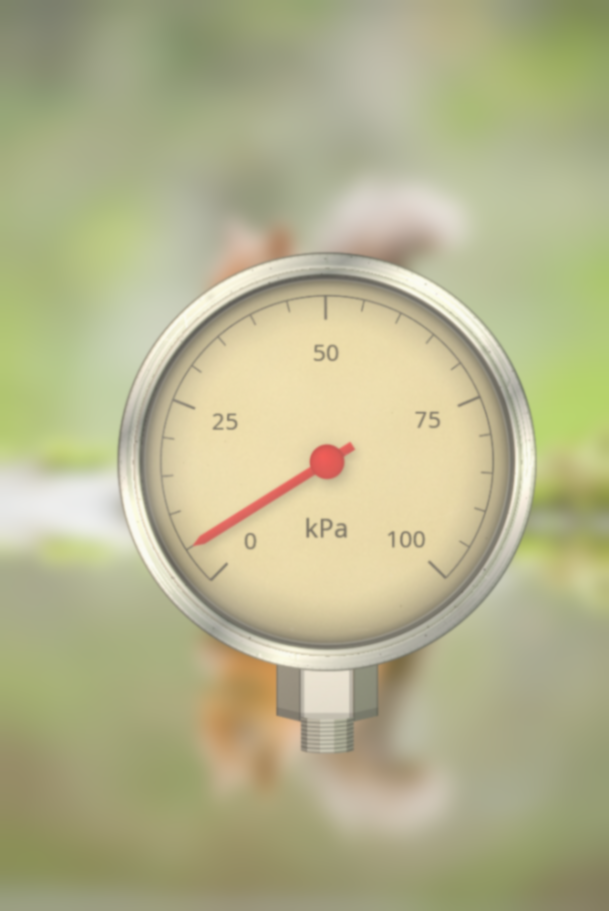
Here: 5 kPa
